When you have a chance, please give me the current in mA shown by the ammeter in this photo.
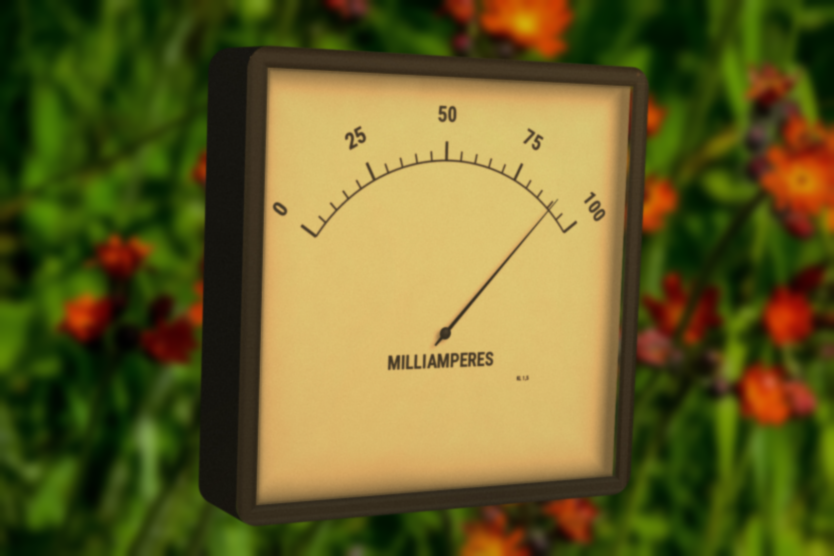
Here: 90 mA
